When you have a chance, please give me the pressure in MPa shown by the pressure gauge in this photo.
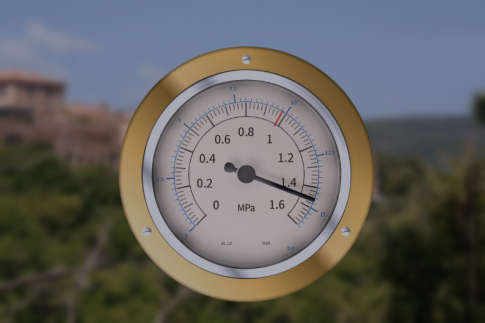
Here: 1.46 MPa
